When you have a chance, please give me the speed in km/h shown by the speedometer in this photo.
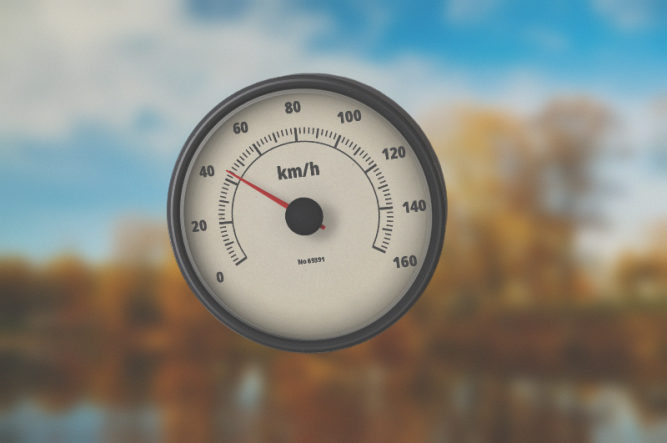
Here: 44 km/h
